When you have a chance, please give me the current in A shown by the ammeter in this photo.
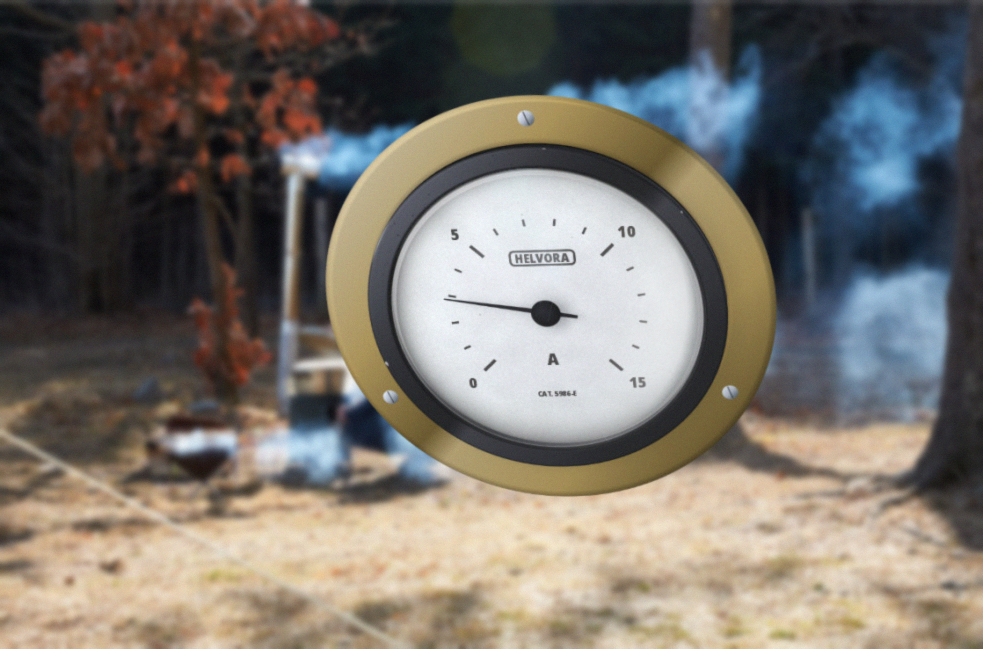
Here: 3 A
